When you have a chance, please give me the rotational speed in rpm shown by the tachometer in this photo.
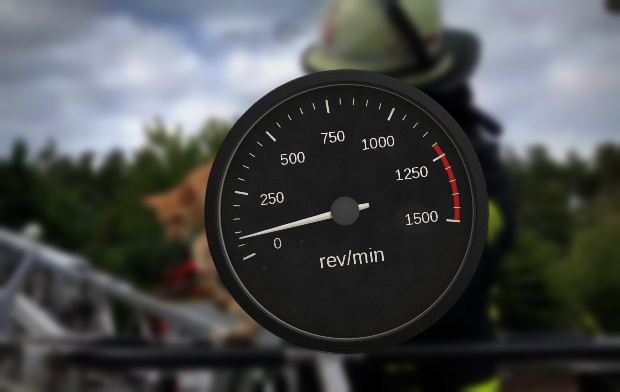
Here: 75 rpm
